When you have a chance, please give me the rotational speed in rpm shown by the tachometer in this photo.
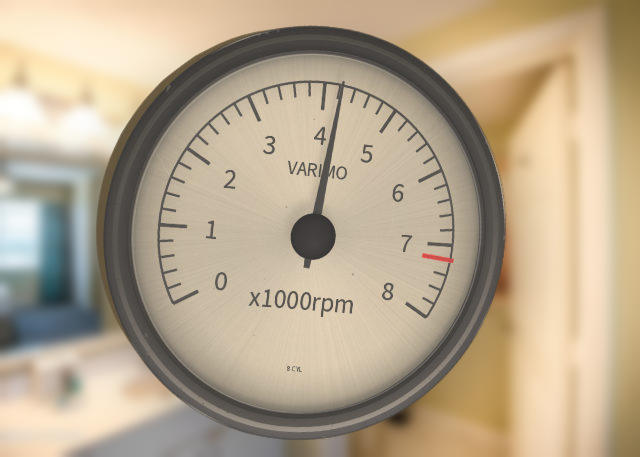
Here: 4200 rpm
